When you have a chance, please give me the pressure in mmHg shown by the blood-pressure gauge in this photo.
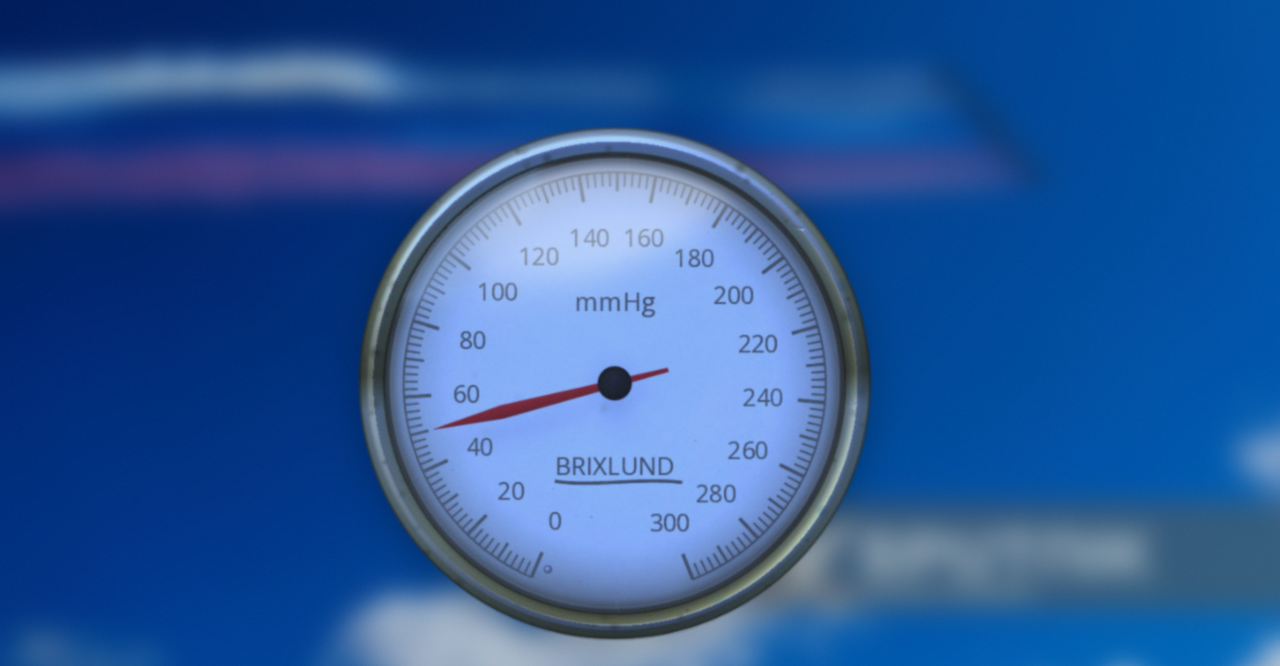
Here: 50 mmHg
